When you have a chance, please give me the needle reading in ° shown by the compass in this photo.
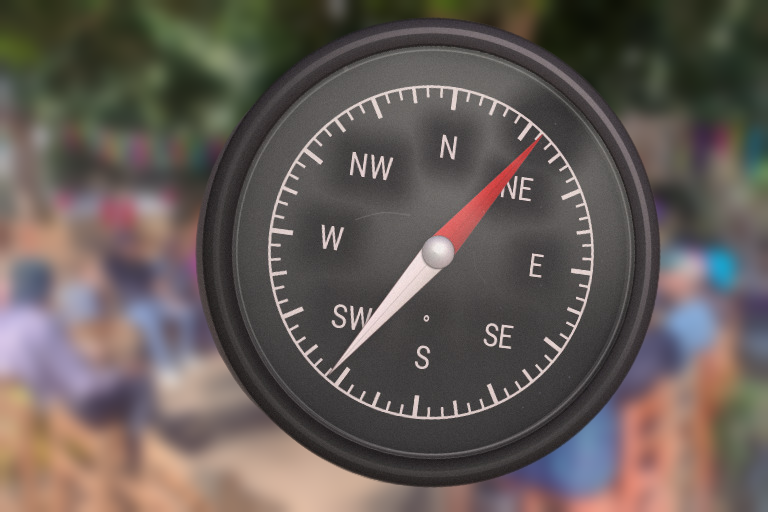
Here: 35 °
